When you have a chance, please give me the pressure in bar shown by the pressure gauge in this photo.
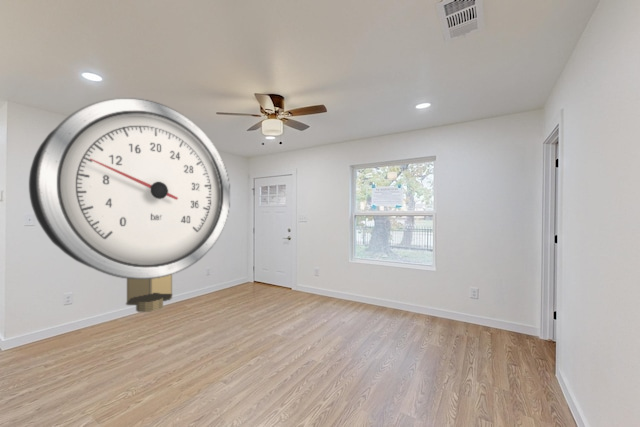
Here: 10 bar
